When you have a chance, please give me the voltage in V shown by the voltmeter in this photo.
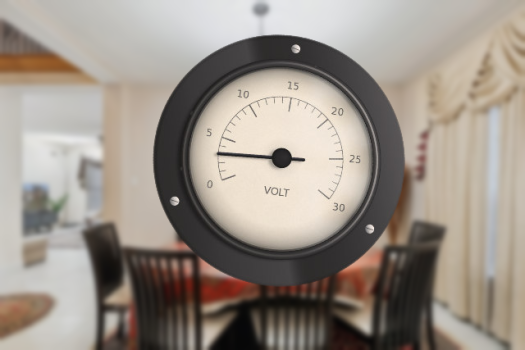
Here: 3 V
